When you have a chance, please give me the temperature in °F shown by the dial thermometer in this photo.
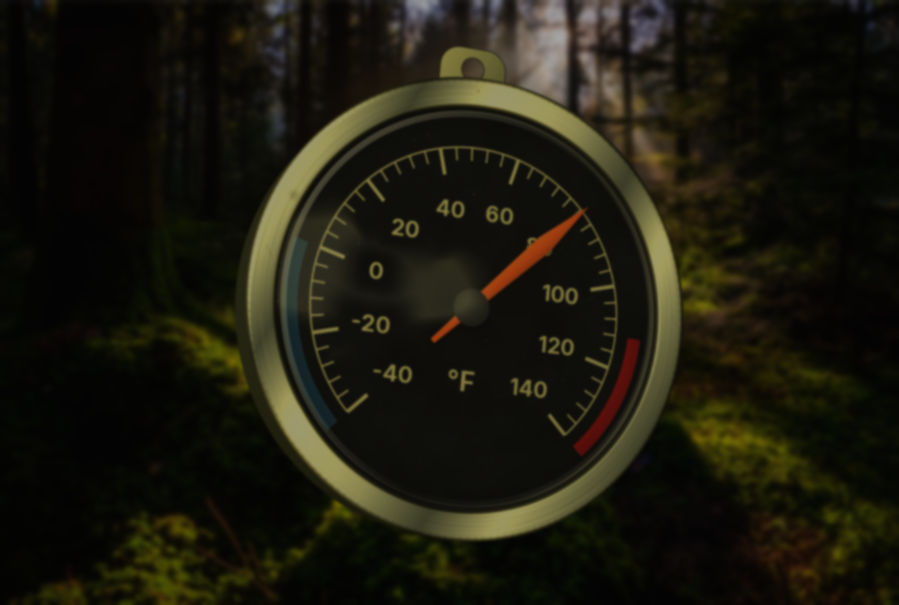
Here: 80 °F
